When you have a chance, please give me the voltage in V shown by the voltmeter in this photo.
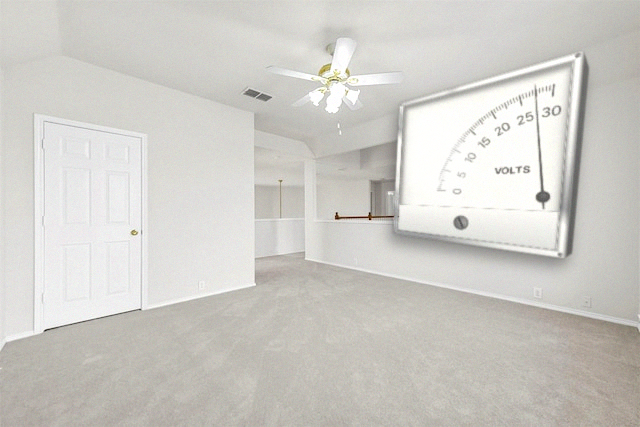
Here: 27.5 V
